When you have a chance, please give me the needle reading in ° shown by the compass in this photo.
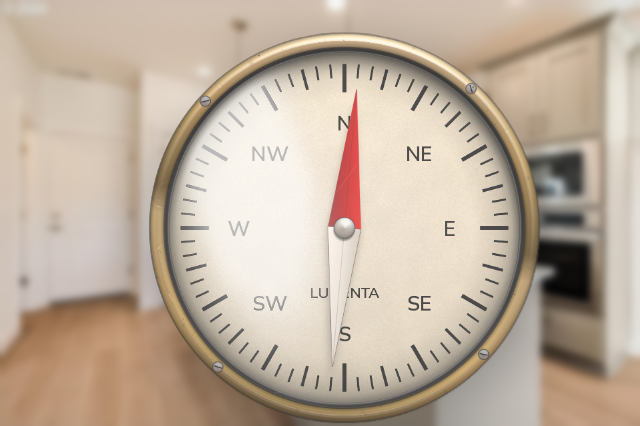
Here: 5 °
